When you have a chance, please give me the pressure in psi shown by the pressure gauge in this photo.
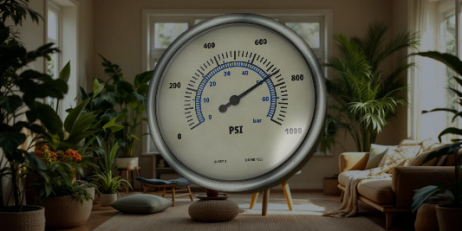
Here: 740 psi
